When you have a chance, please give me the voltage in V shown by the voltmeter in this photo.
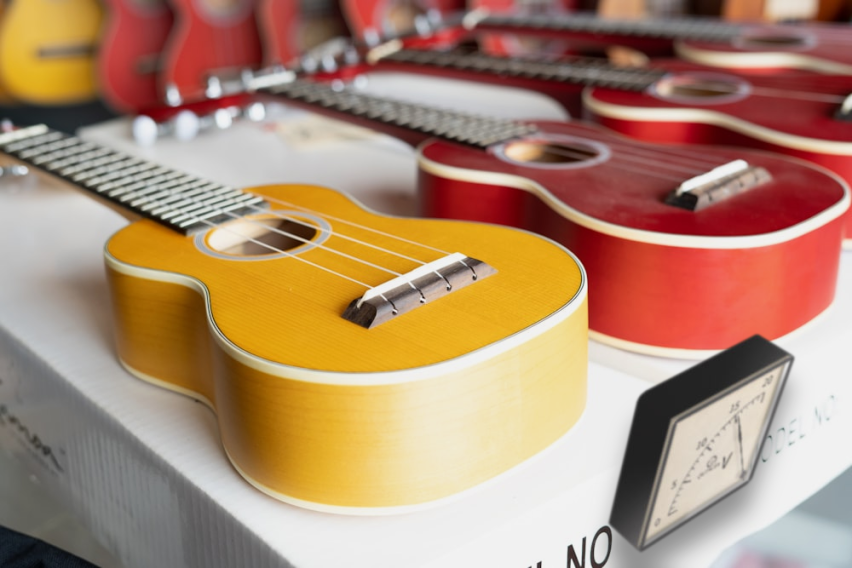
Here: 15 V
